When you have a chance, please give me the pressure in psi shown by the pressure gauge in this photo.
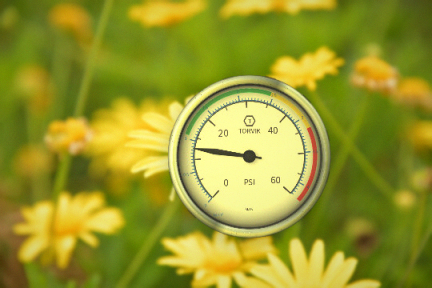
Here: 12.5 psi
